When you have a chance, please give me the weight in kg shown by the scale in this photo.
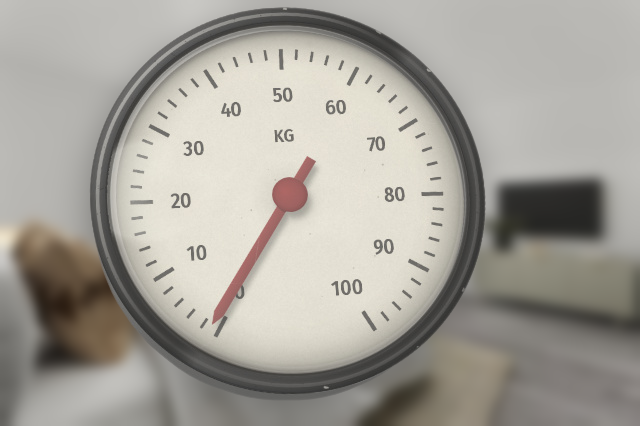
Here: 1 kg
